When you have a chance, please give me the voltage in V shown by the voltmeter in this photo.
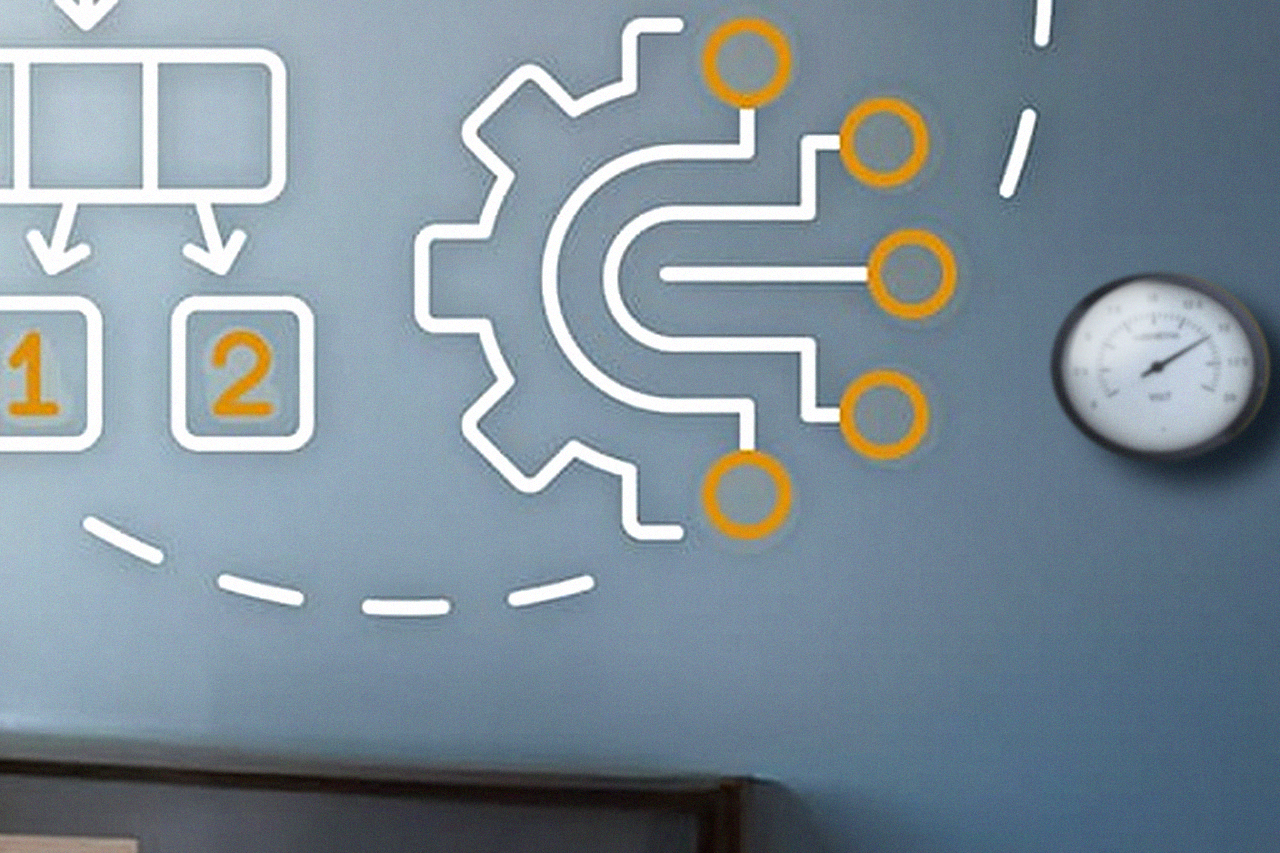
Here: 15 V
